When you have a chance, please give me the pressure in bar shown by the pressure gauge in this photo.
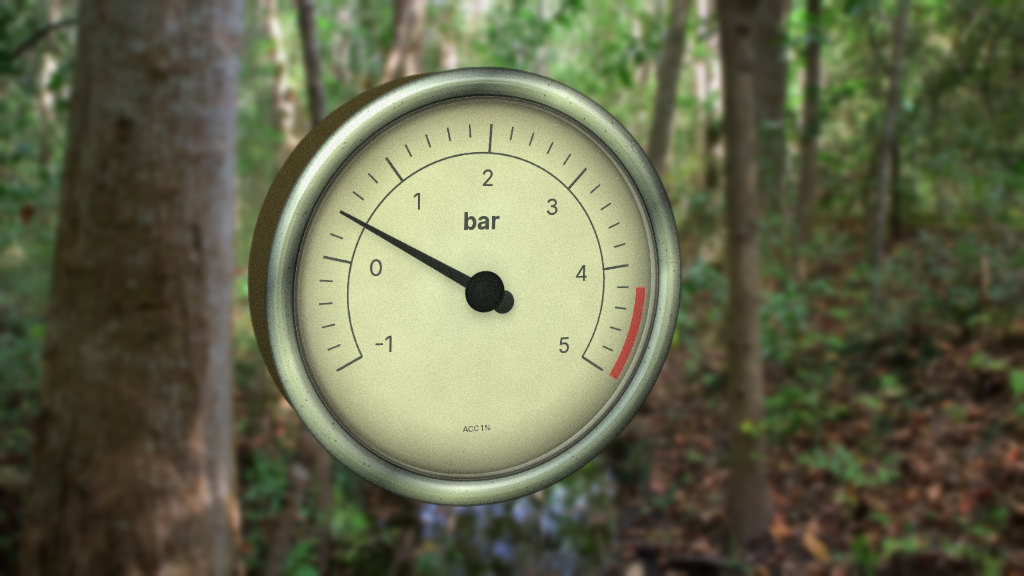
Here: 0.4 bar
